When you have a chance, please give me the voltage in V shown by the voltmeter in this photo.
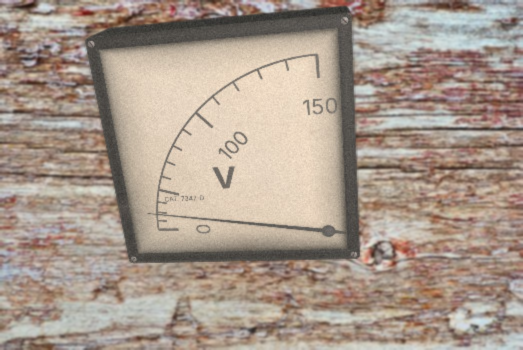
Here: 30 V
